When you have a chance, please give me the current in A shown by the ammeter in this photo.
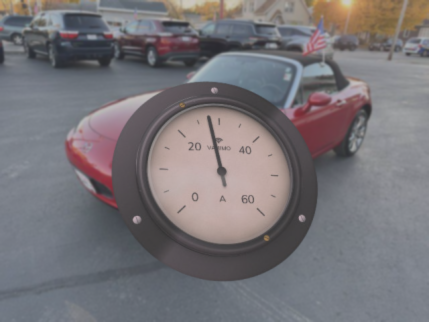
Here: 27.5 A
